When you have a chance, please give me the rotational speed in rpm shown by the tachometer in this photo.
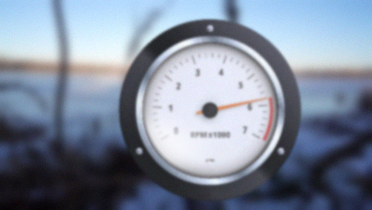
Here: 5800 rpm
